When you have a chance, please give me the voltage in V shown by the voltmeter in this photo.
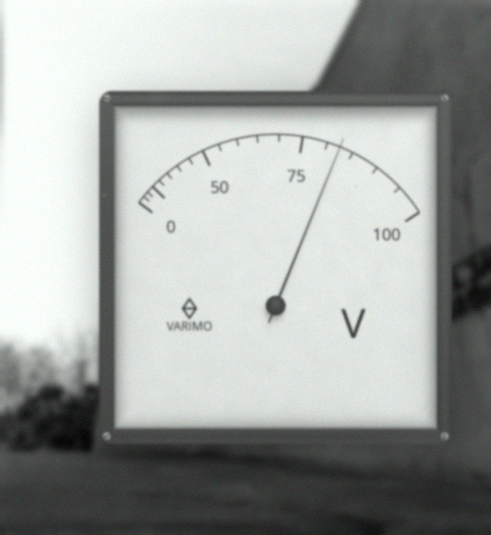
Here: 82.5 V
